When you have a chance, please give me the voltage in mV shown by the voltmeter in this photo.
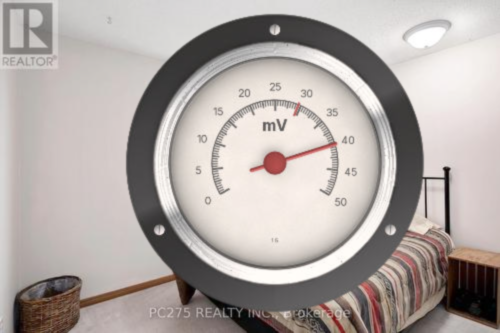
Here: 40 mV
